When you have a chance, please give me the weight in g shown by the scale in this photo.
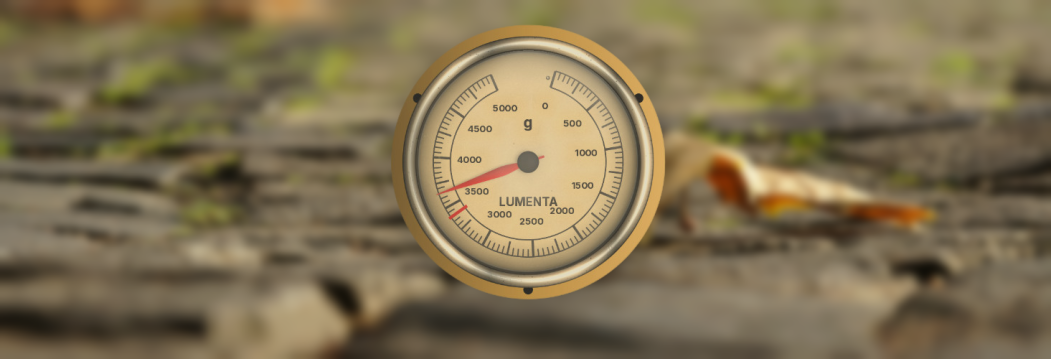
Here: 3650 g
